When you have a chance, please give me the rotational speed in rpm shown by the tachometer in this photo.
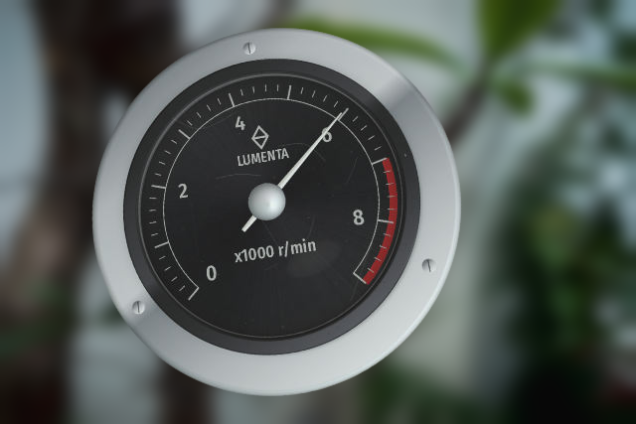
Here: 6000 rpm
